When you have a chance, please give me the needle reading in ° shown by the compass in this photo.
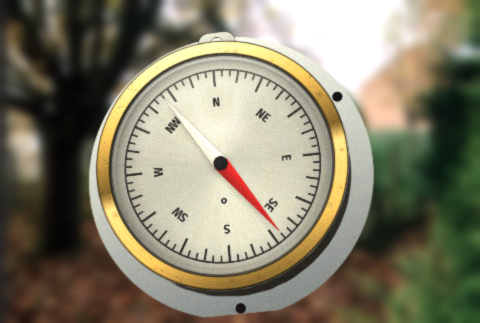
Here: 145 °
